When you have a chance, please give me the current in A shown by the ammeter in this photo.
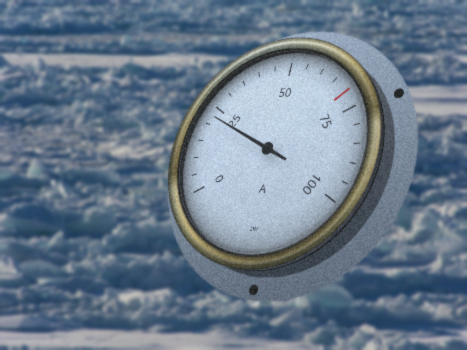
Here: 22.5 A
